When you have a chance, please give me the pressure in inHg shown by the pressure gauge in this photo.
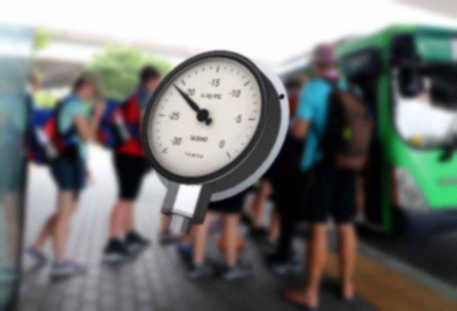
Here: -21 inHg
